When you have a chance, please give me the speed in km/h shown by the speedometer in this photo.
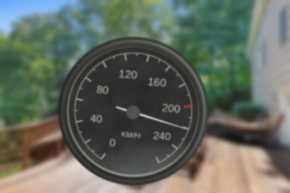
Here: 220 km/h
